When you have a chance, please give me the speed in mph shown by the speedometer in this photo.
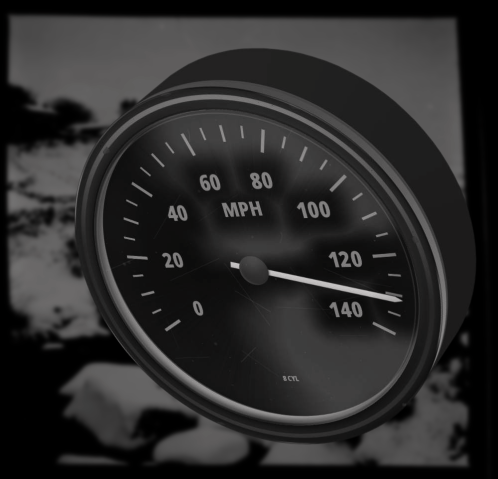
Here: 130 mph
